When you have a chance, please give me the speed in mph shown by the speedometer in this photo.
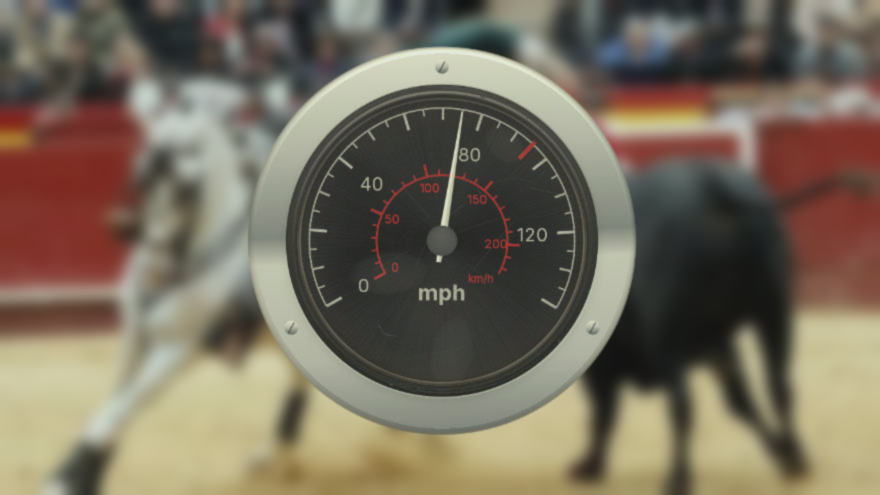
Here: 75 mph
